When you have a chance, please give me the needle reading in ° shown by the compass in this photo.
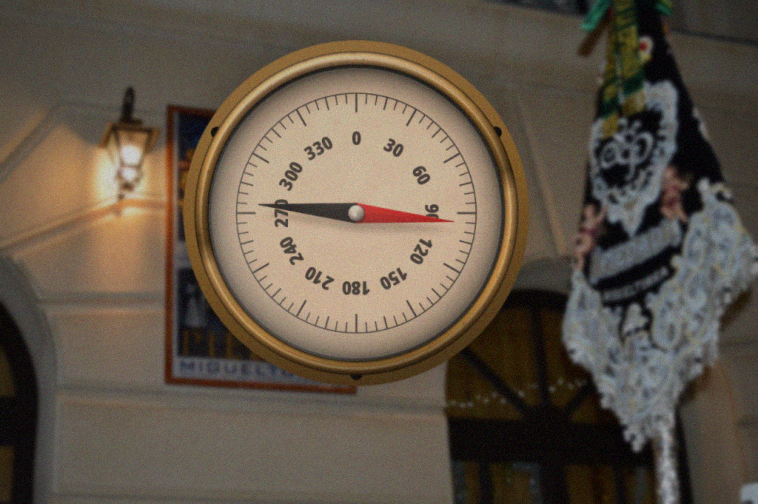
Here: 95 °
